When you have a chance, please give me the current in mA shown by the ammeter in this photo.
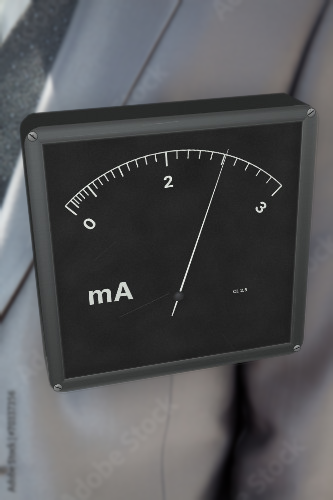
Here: 2.5 mA
